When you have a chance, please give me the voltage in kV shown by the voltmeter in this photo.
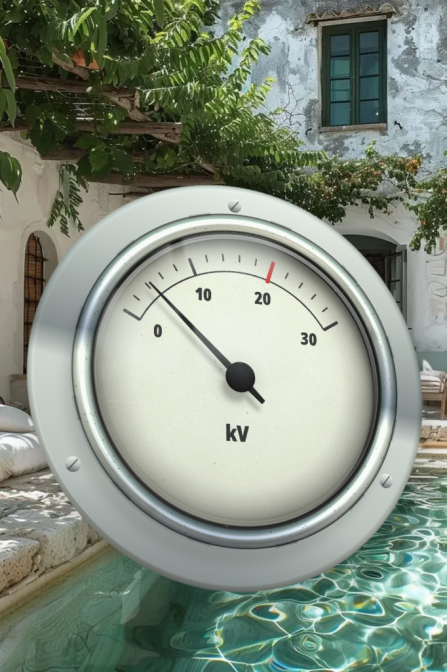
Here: 4 kV
